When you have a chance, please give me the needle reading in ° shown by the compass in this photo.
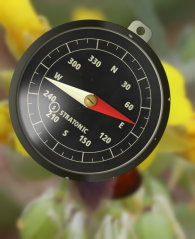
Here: 80 °
